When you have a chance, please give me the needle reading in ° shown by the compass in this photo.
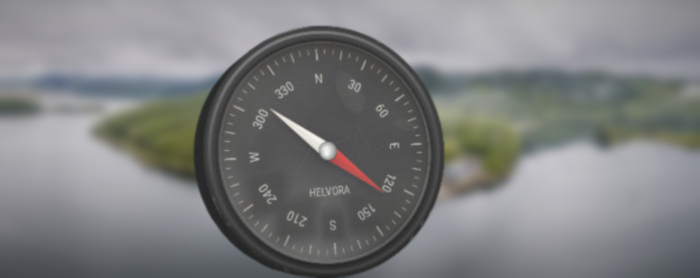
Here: 130 °
